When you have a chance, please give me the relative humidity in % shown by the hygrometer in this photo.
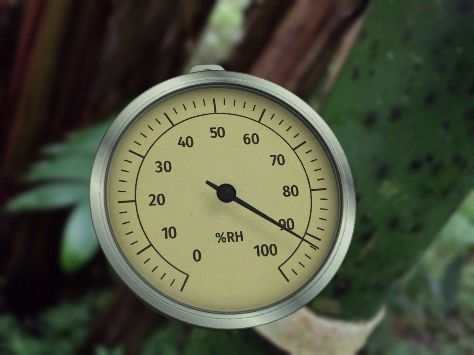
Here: 92 %
